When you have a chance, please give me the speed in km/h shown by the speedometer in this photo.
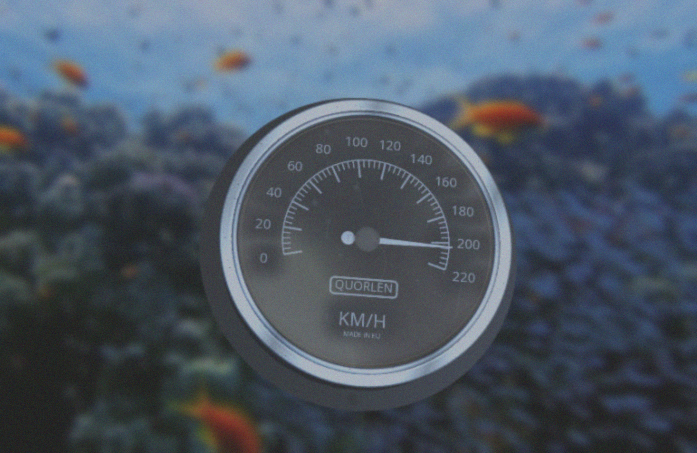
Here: 204 km/h
